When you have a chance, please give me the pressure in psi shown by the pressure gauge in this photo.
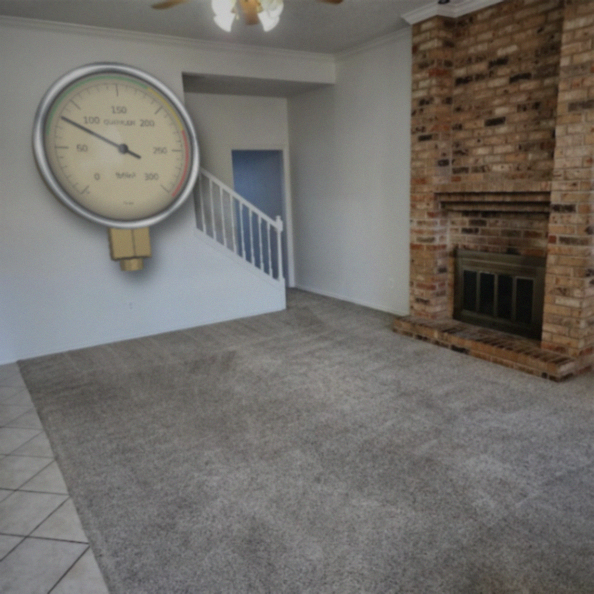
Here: 80 psi
